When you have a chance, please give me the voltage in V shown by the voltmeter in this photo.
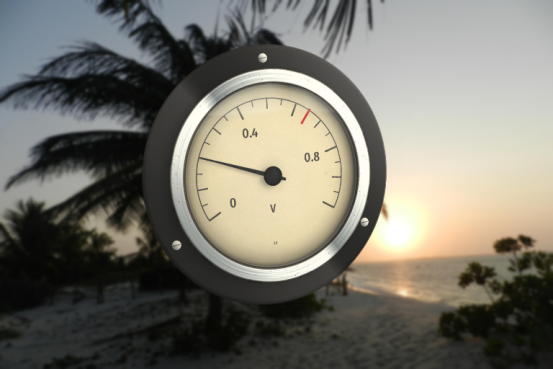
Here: 0.2 V
